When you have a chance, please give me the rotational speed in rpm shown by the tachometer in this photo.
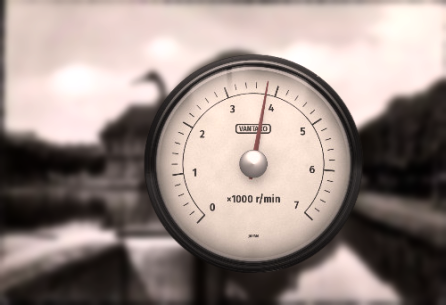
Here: 3800 rpm
